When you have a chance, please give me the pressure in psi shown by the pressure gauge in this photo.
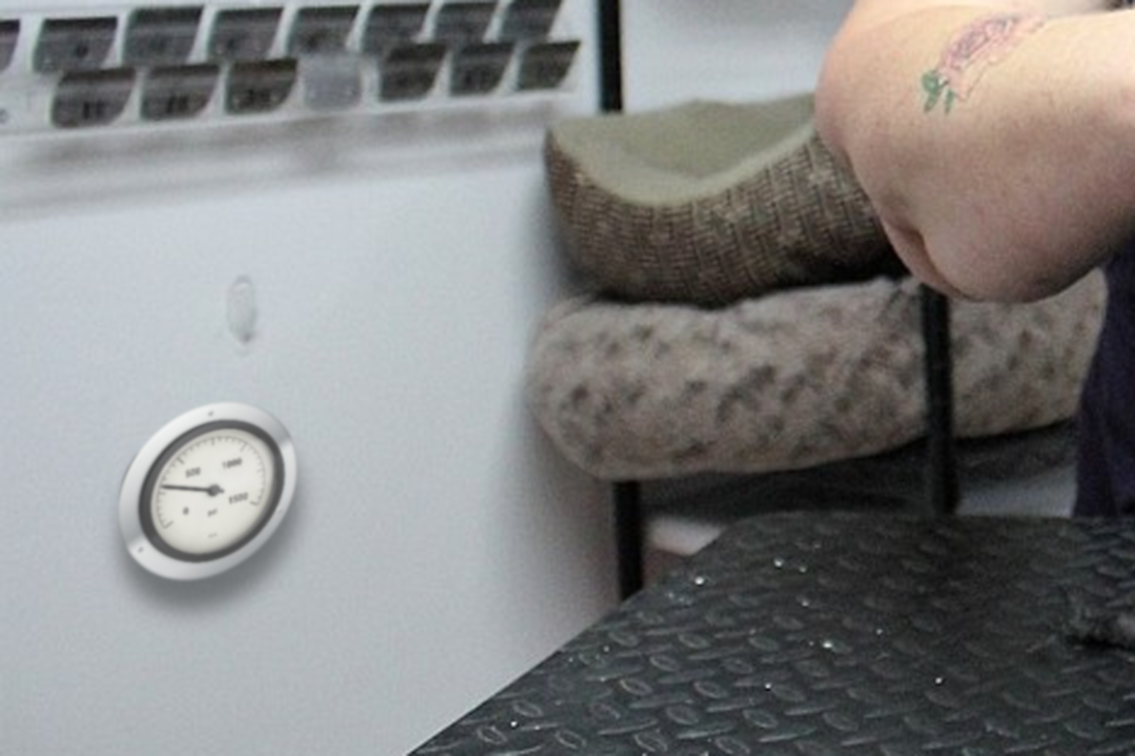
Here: 300 psi
